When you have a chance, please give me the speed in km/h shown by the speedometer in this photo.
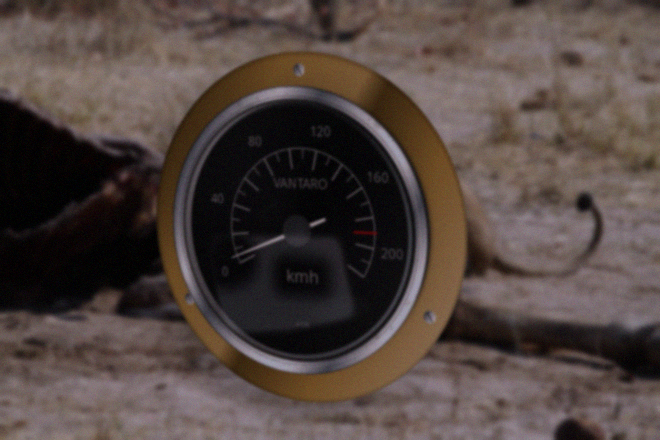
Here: 5 km/h
